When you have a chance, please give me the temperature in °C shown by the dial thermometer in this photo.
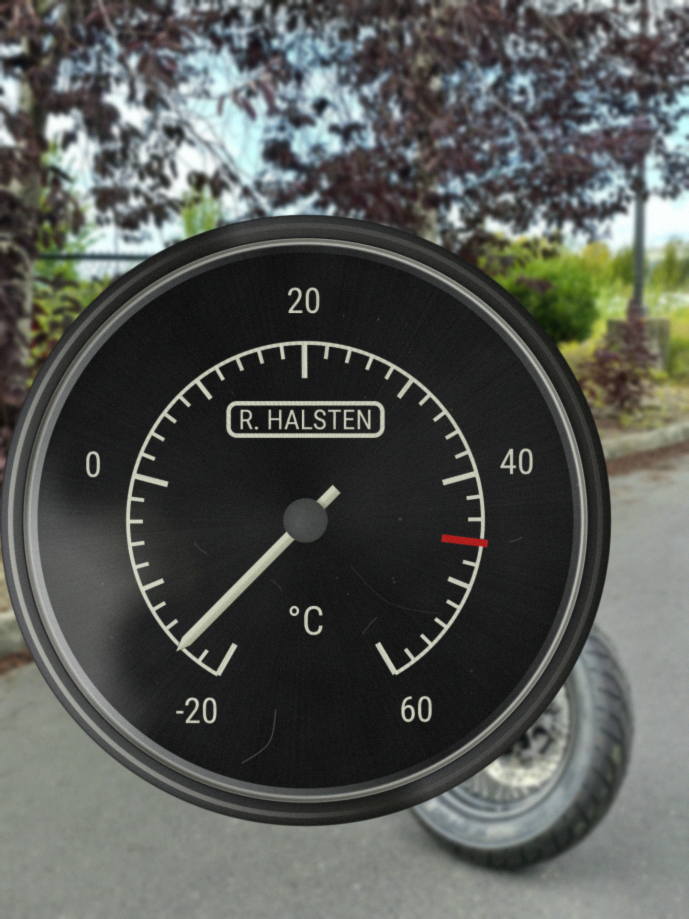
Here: -16 °C
